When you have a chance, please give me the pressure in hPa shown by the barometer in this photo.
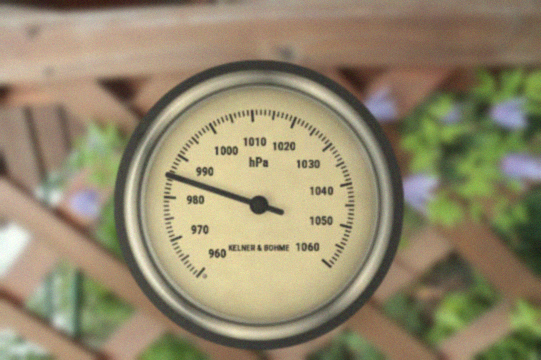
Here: 985 hPa
